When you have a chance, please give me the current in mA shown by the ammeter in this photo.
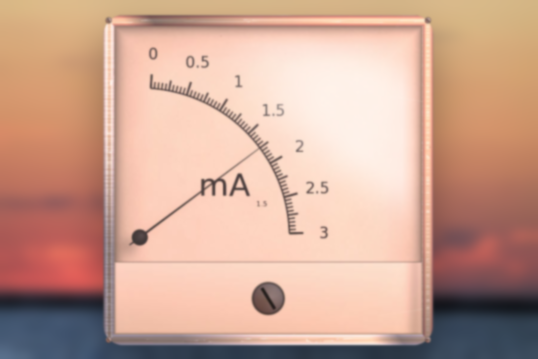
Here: 1.75 mA
